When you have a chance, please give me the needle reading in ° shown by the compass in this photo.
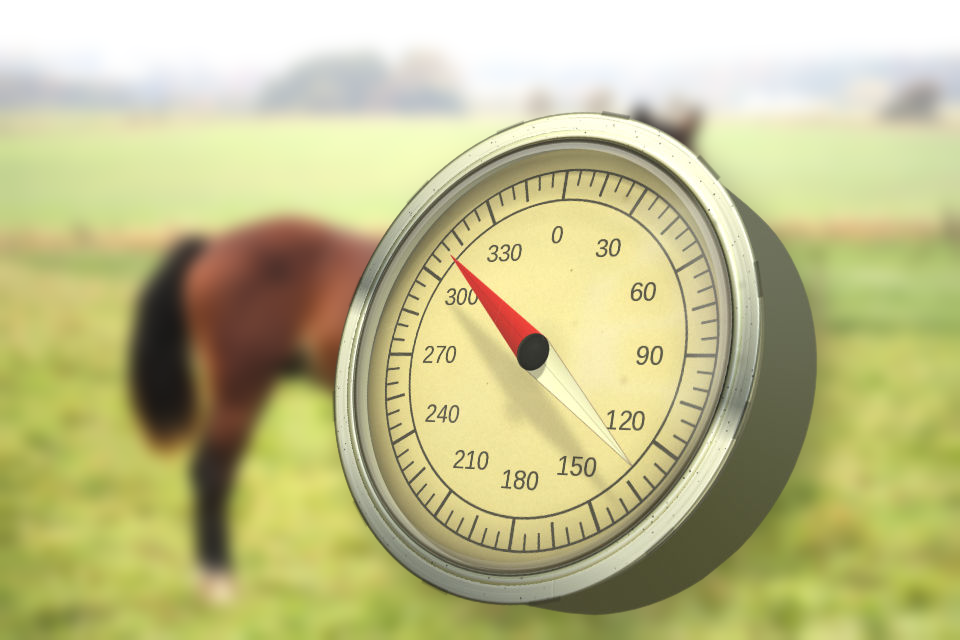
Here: 310 °
